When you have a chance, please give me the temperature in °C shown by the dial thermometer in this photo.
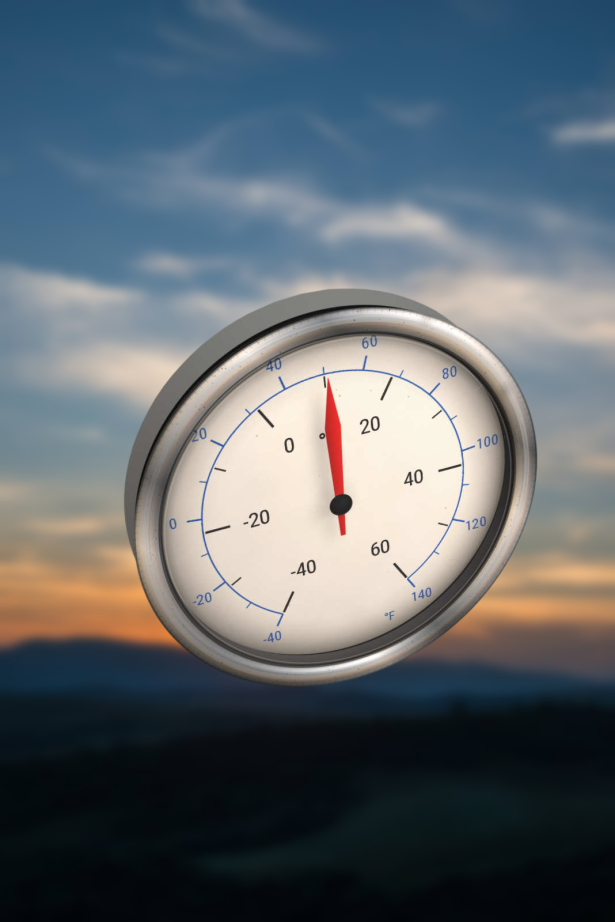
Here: 10 °C
